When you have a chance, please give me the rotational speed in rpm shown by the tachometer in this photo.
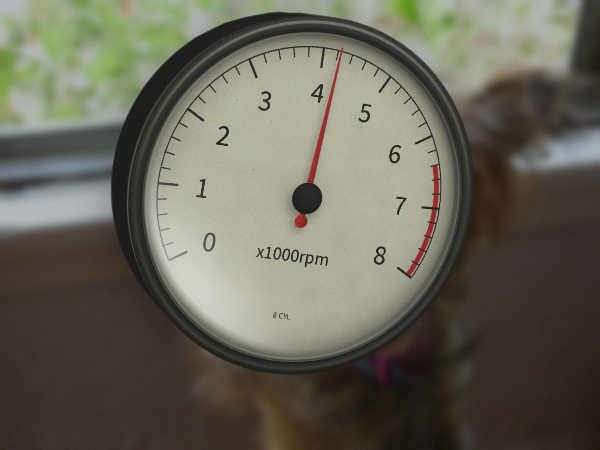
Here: 4200 rpm
